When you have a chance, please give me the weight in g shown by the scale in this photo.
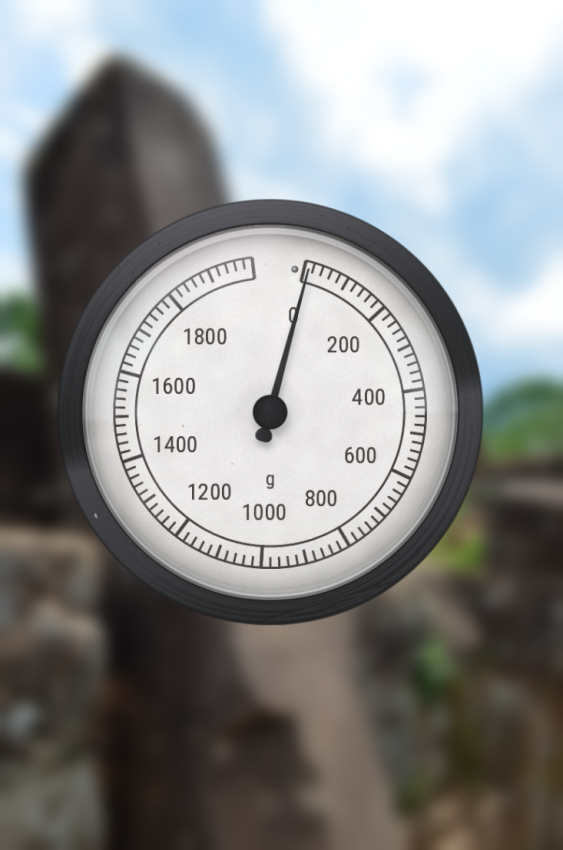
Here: 10 g
